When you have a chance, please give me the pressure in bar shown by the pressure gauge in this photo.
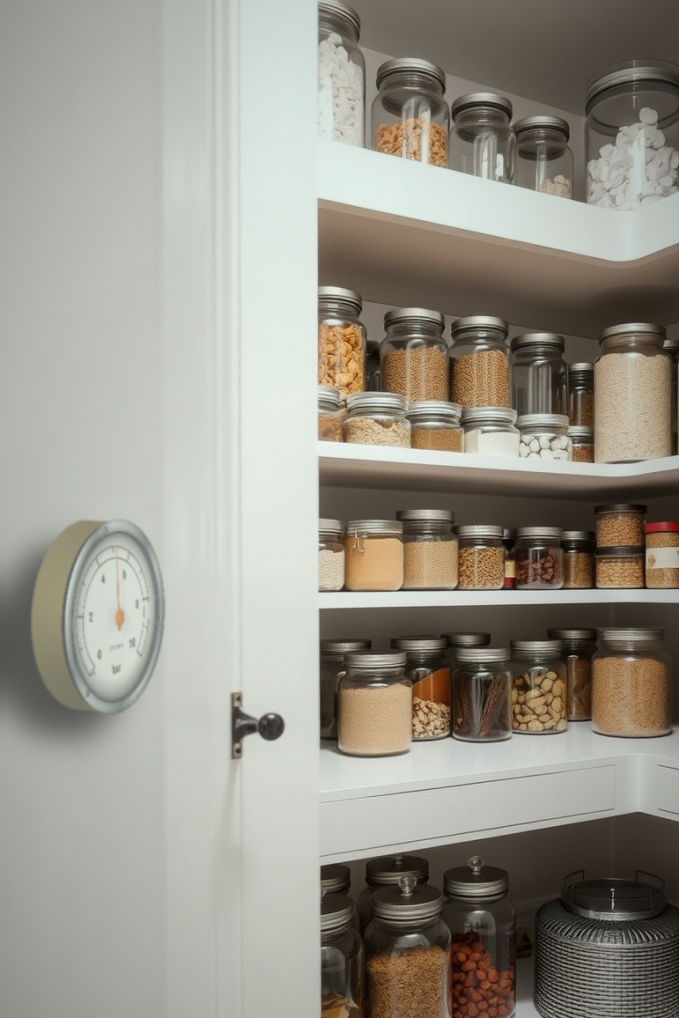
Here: 5 bar
